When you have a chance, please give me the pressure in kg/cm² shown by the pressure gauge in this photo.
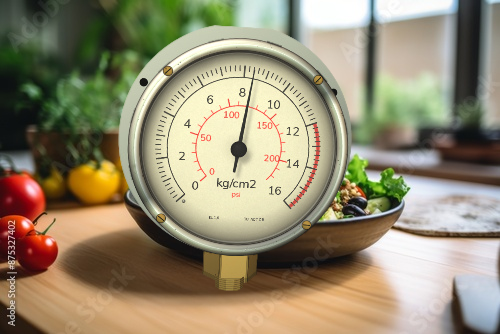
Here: 8.4 kg/cm²
